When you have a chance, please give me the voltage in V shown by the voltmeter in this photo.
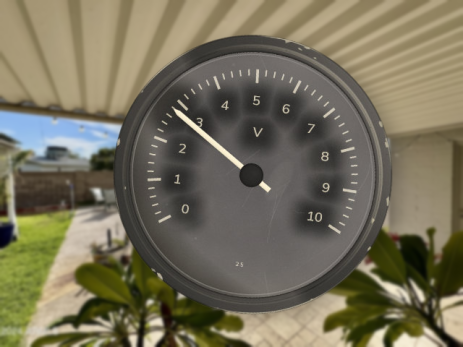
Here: 2.8 V
